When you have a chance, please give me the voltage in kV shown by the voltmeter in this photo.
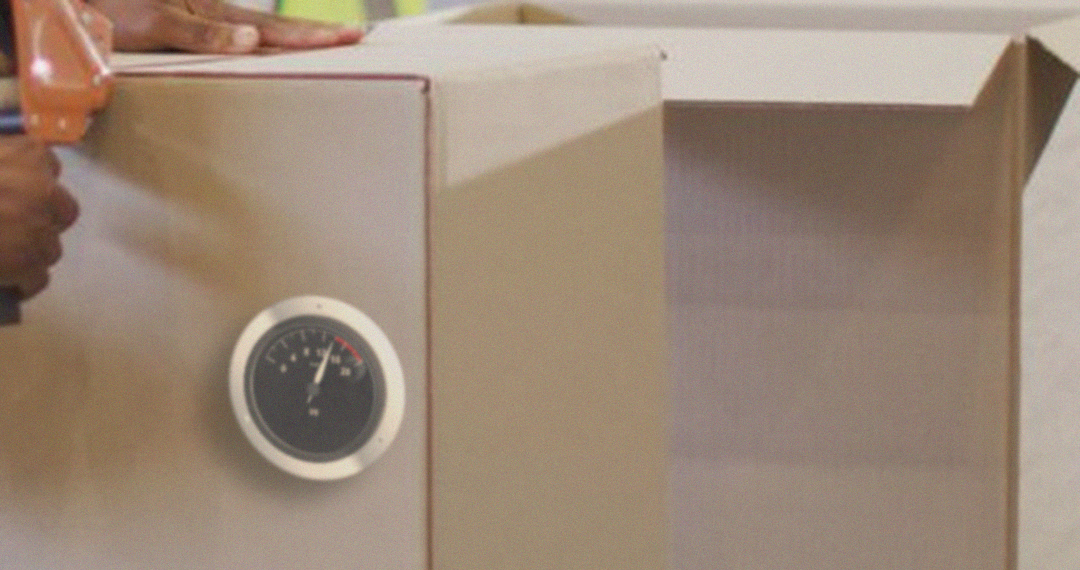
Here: 14 kV
